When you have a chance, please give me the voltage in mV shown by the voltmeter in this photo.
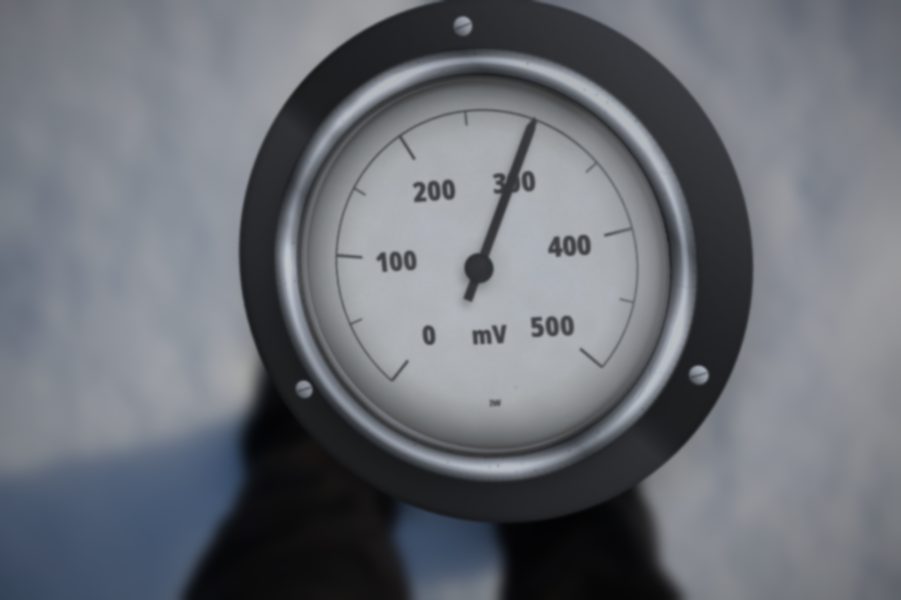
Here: 300 mV
